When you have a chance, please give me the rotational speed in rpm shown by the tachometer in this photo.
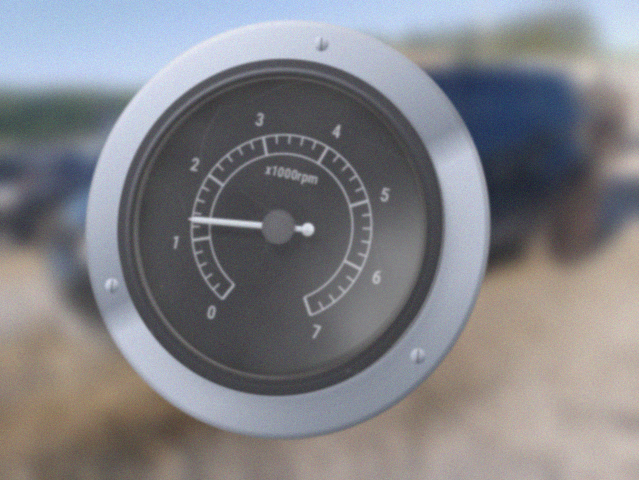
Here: 1300 rpm
